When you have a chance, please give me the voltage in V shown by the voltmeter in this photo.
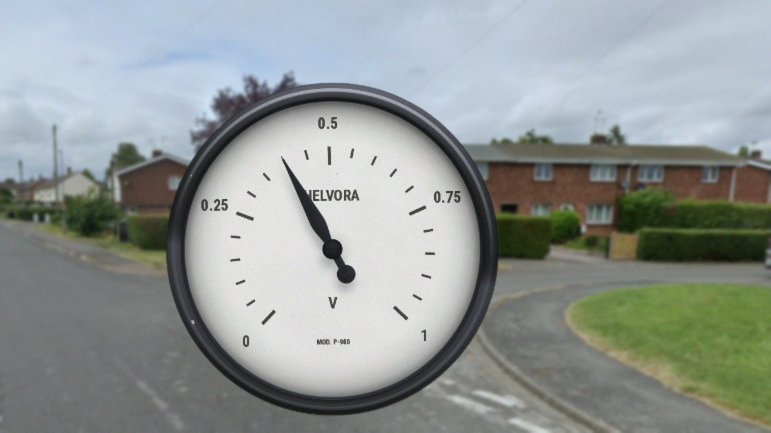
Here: 0.4 V
